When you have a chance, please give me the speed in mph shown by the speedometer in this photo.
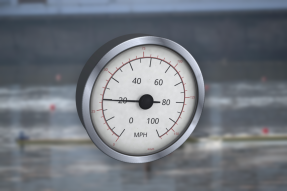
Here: 20 mph
